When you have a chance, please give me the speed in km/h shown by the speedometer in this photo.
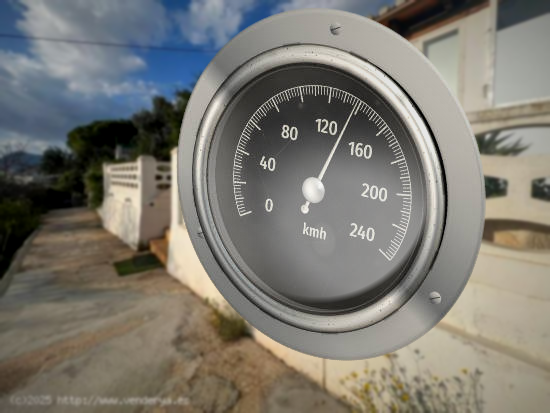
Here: 140 km/h
